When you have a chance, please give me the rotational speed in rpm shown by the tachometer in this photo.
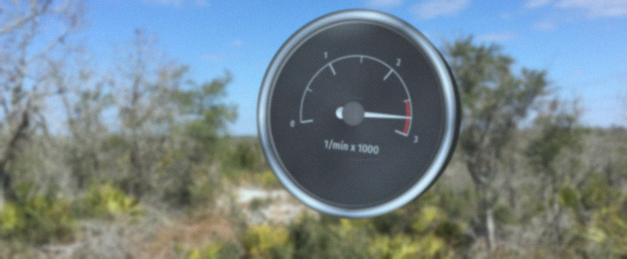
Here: 2750 rpm
